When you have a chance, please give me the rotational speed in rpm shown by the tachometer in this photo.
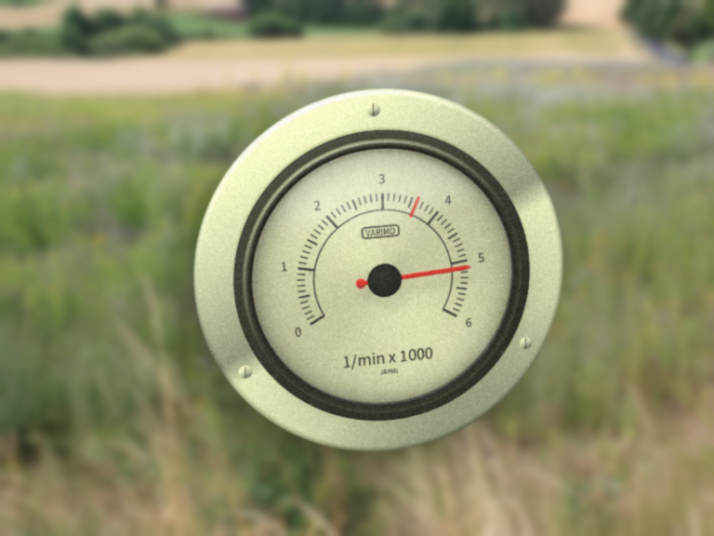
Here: 5100 rpm
